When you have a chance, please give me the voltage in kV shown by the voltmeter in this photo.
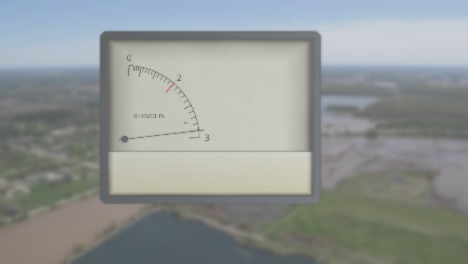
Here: 2.9 kV
